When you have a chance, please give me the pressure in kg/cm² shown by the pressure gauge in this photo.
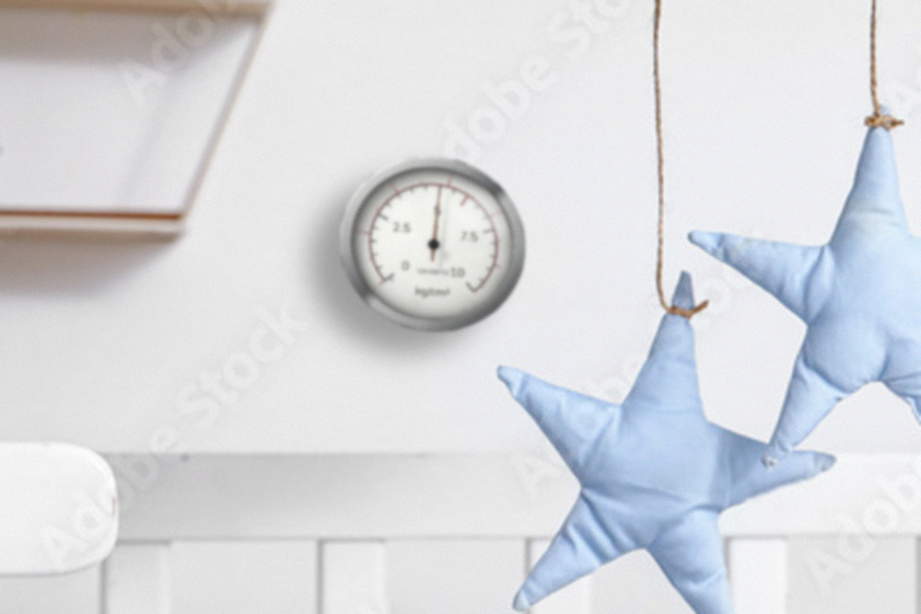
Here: 5 kg/cm²
